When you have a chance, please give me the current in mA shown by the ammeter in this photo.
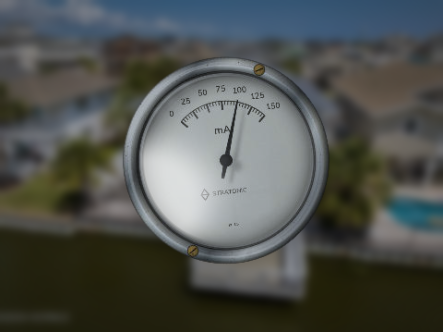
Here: 100 mA
